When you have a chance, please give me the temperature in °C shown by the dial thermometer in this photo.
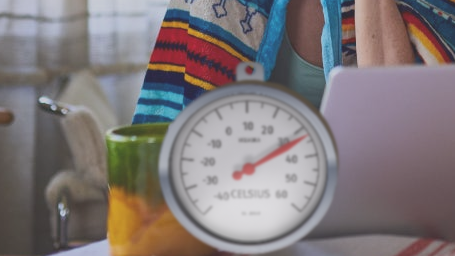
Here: 32.5 °C
